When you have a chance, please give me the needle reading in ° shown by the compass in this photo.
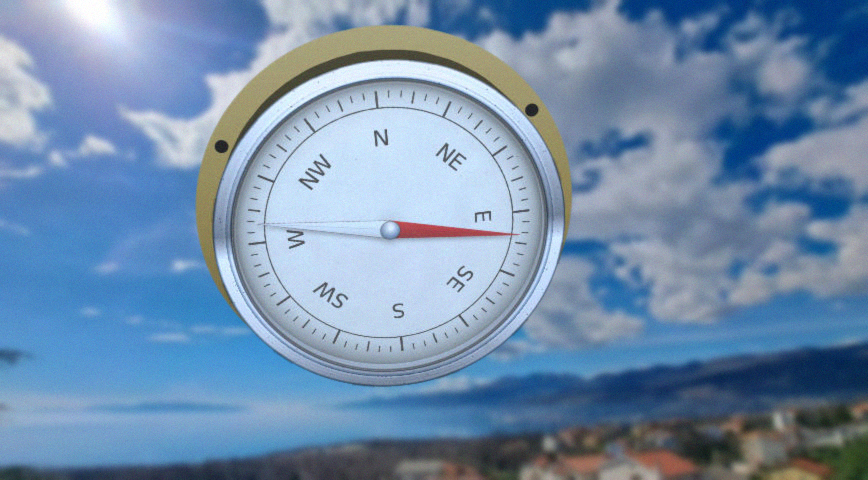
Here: 100 °
